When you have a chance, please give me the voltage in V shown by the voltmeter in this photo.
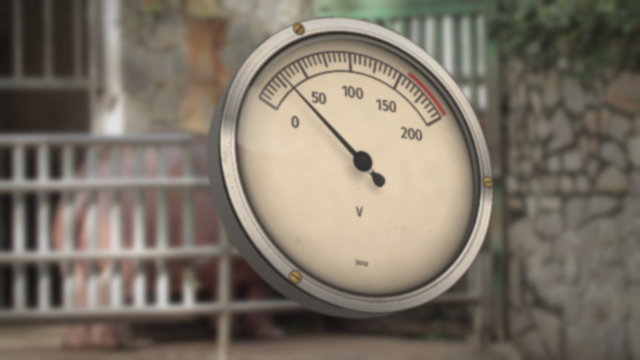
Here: 25 V
